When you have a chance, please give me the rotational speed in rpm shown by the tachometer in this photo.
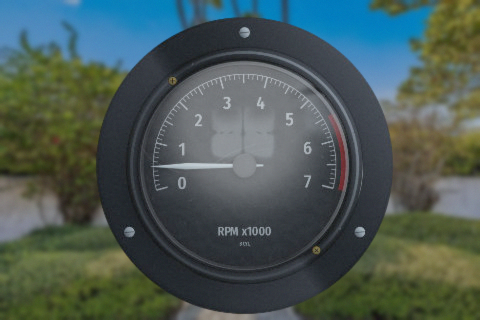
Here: 500 rpm
